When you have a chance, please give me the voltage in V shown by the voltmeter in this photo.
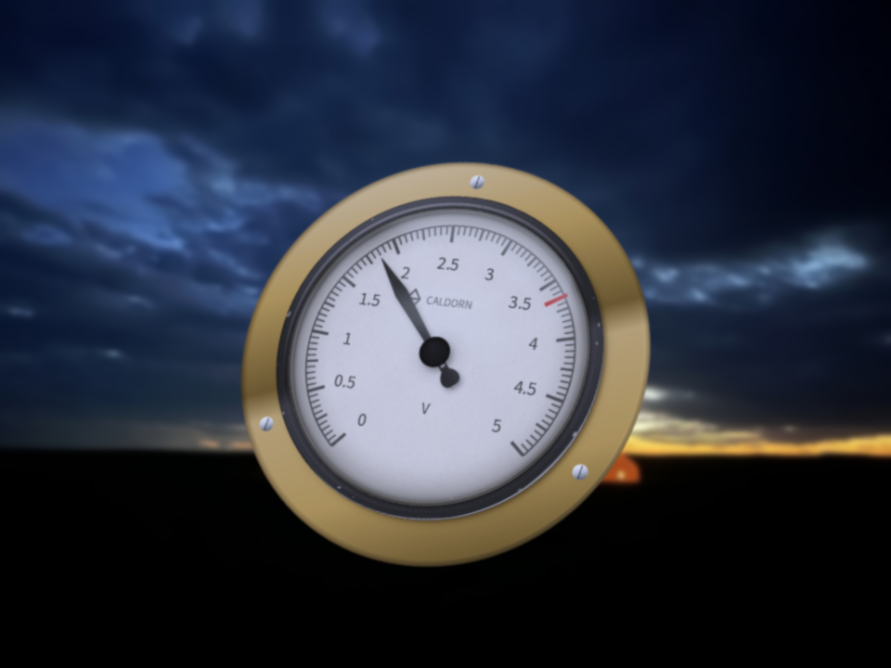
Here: 1.85 V
